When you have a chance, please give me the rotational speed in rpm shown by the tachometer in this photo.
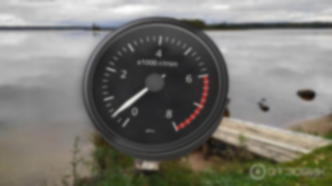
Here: 400 rpm
